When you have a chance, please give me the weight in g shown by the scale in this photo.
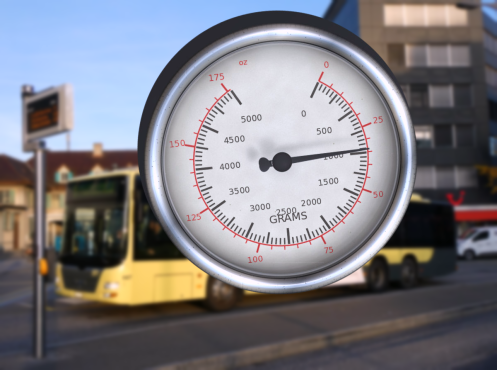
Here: 950 g
